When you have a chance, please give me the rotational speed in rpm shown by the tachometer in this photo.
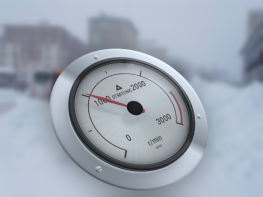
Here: 1000 rpm
